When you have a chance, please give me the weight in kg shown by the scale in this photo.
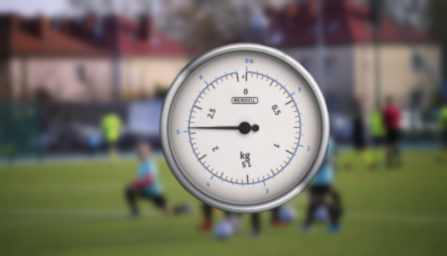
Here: 2.3 kg
